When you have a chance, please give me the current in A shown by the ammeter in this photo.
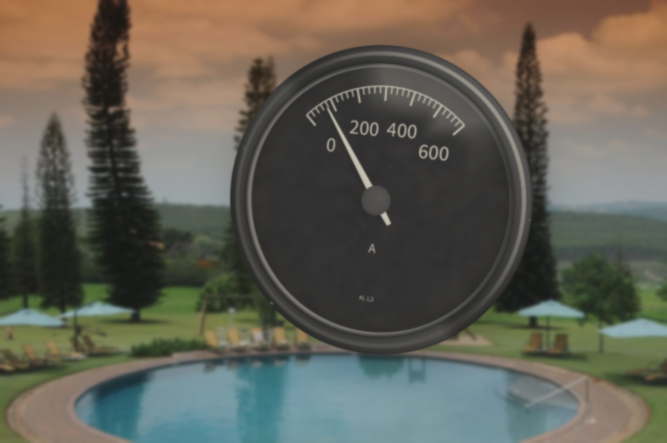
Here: 80 A
